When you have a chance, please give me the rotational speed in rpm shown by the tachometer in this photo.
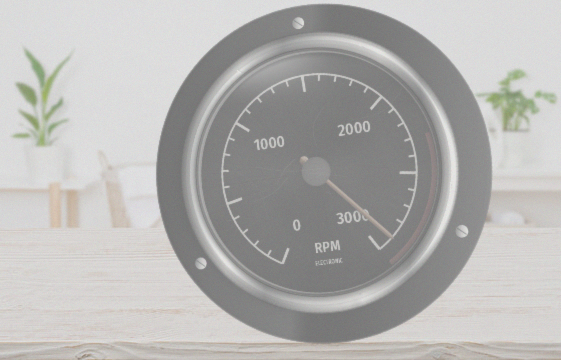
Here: 2900 rpm
